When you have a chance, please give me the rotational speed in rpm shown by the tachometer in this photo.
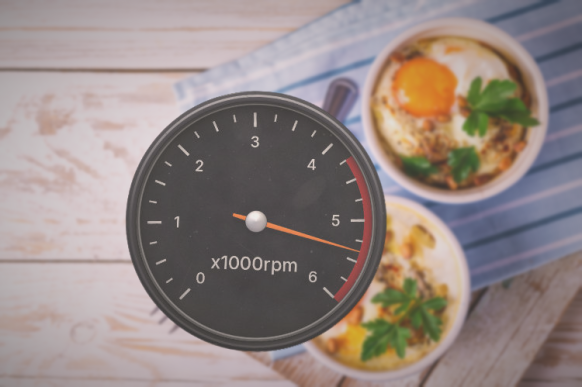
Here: 5375 rpm
